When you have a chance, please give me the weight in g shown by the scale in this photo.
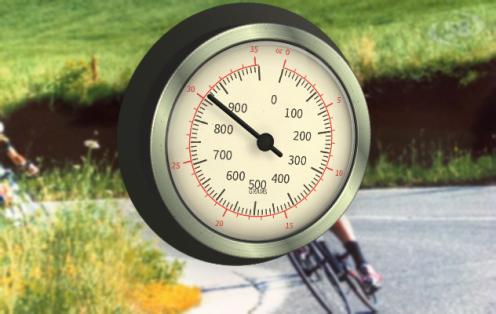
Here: 860 g
